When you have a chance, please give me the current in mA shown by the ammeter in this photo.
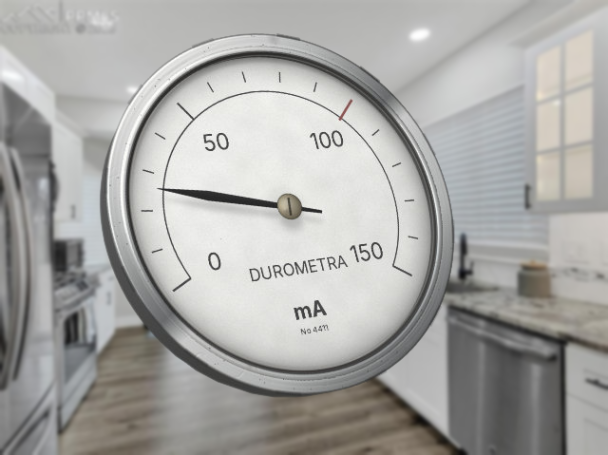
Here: 25 mA
